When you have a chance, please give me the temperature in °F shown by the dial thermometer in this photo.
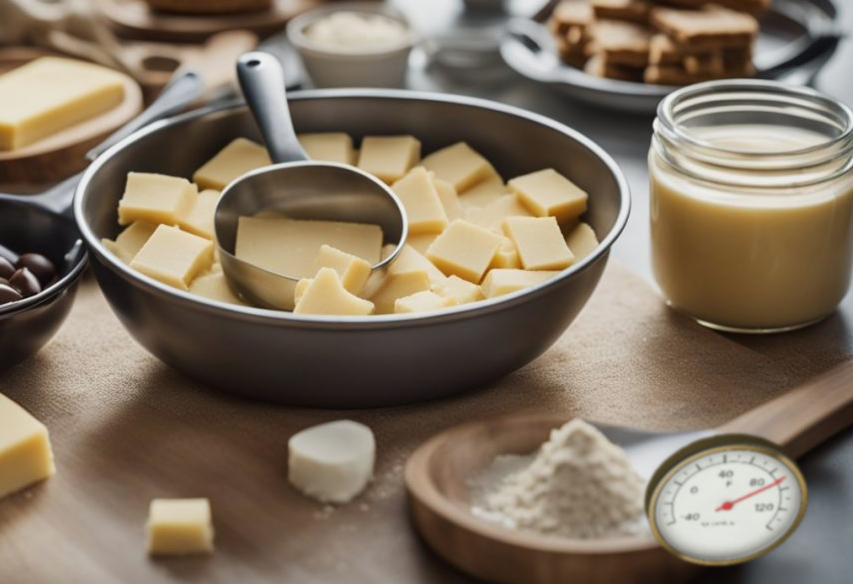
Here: 90 °F
